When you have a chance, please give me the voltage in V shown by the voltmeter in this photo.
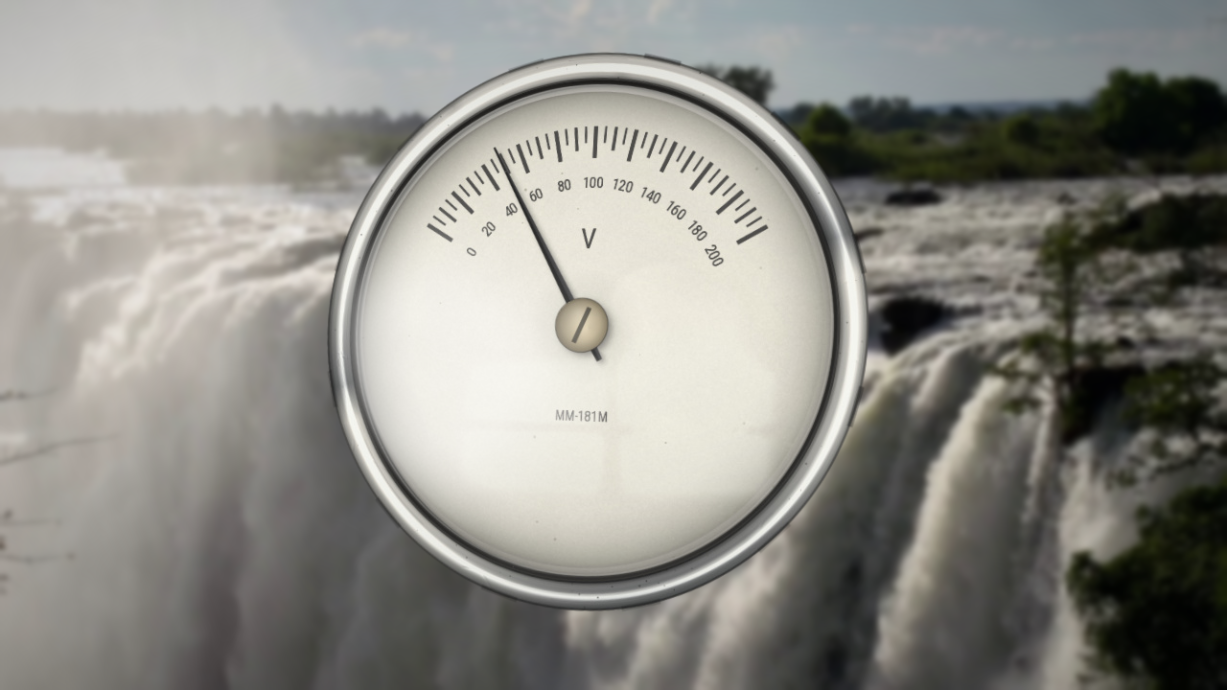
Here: 50 V
